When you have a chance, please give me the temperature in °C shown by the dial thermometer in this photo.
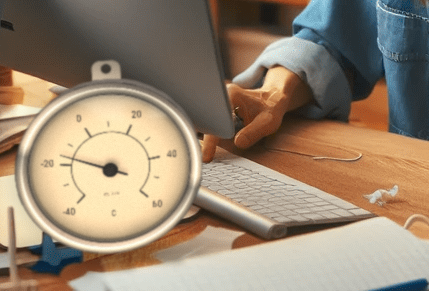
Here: -15 °C
